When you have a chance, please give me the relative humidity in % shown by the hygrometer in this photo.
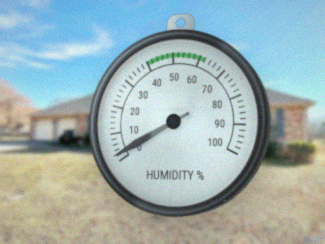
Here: 2 %
